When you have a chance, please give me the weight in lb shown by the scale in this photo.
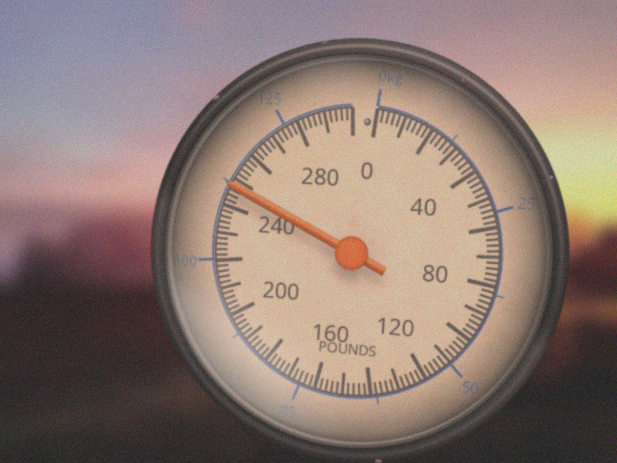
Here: 248 lb
